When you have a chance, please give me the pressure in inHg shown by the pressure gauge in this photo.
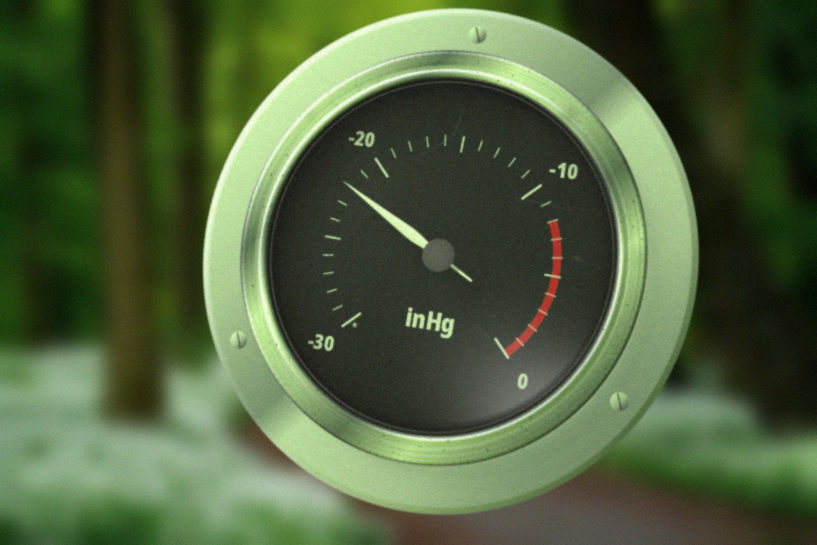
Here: -22 inHg
